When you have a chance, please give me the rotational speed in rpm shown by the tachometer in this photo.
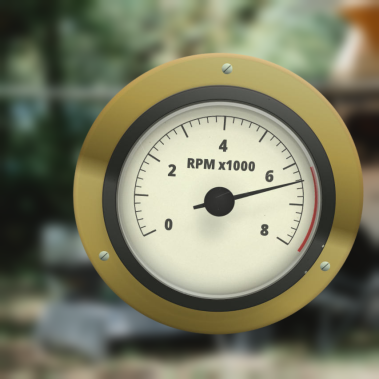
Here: 6400 rpm
